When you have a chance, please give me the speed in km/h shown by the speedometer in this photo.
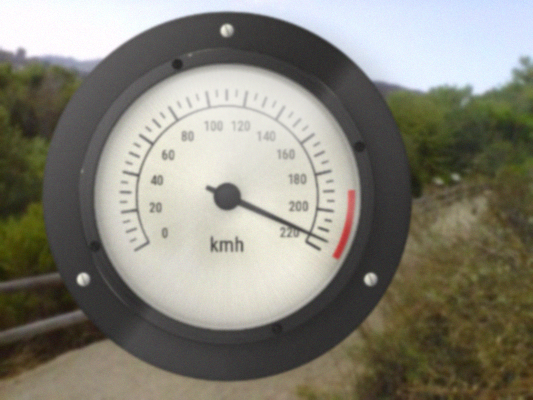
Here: 215 km/h
